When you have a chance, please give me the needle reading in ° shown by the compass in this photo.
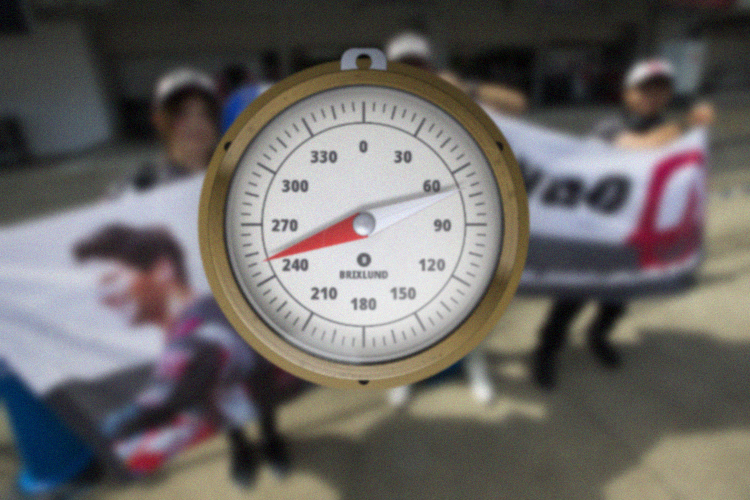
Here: 250 °
